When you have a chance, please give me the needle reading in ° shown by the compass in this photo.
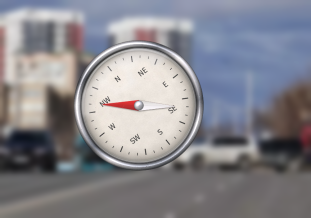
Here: 310 °
